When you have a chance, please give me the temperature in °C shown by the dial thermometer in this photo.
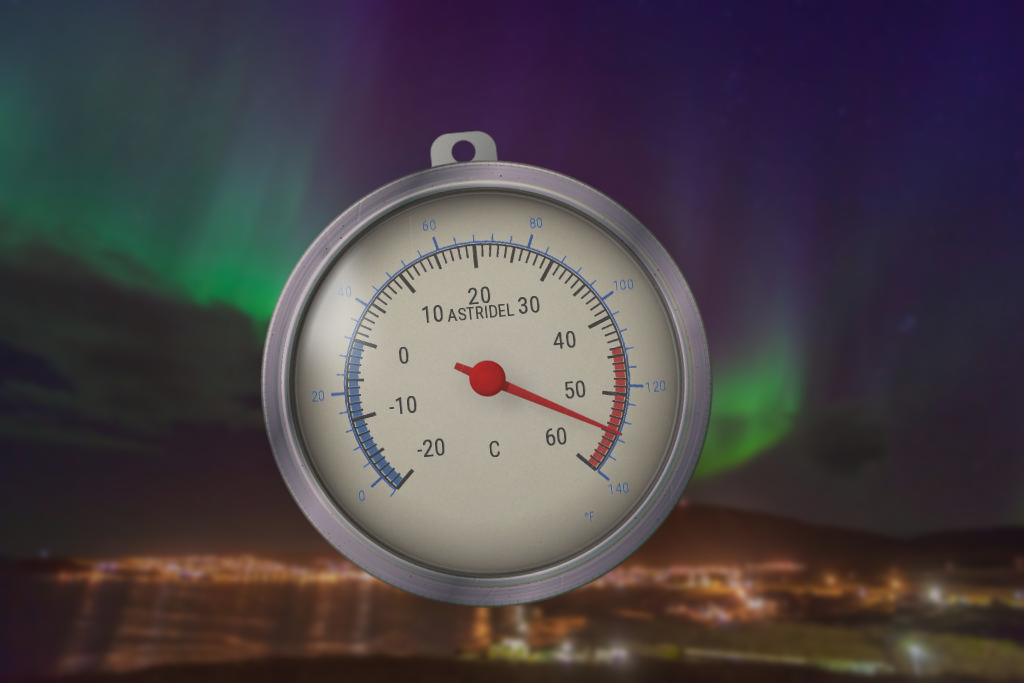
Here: 55 °C
